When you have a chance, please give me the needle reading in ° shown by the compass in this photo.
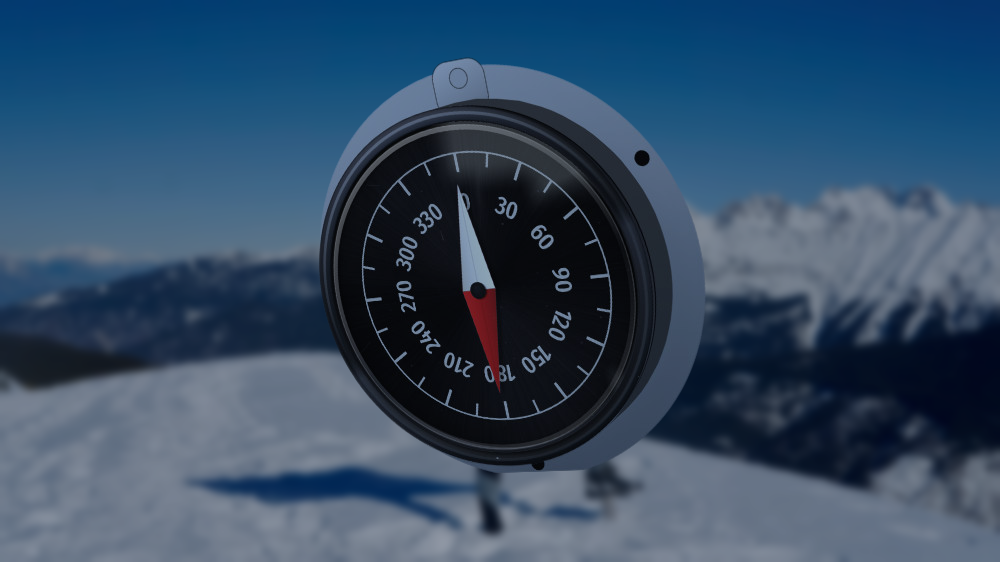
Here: 180 °
